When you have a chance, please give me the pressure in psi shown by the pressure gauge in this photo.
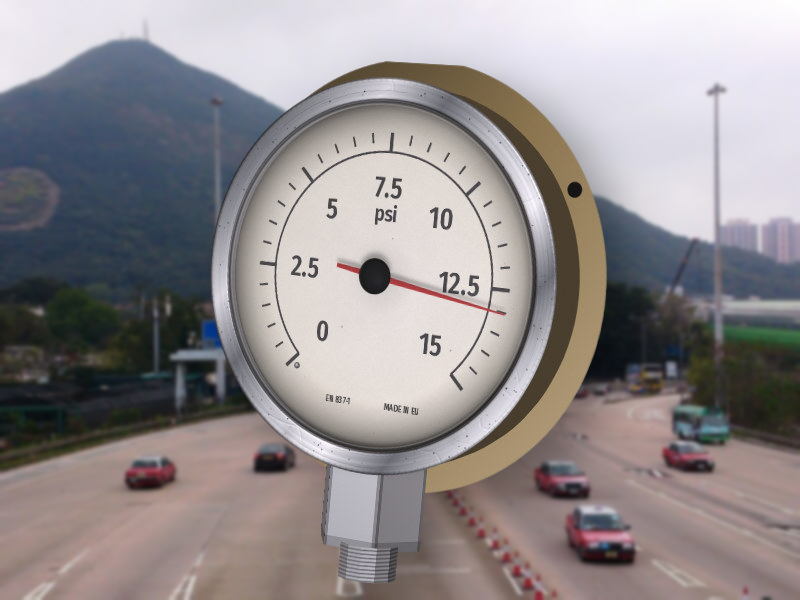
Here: 13 psi
